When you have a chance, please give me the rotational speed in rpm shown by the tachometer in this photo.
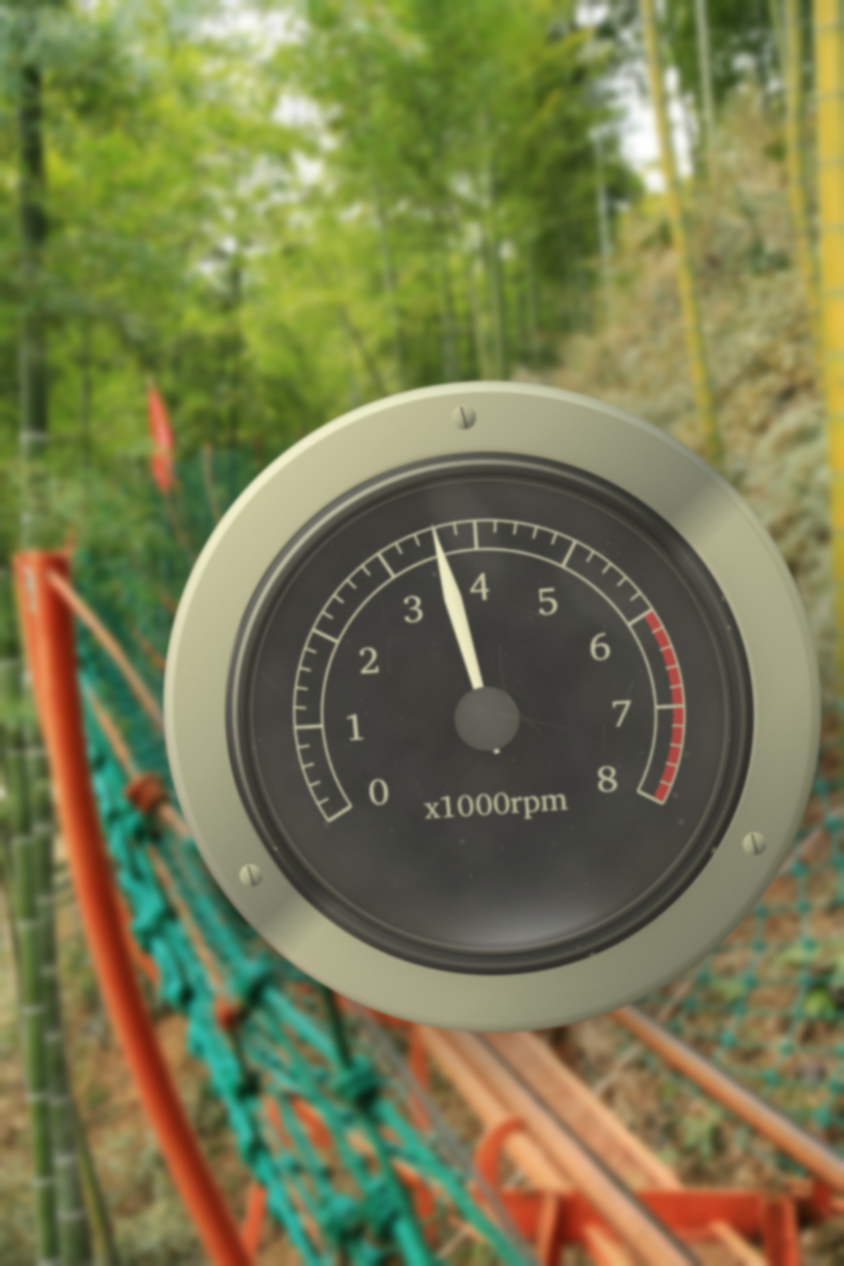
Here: 3600 rpm
